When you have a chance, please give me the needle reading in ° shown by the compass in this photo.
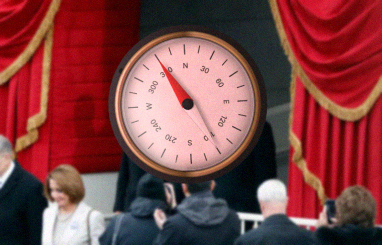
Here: 330 °
